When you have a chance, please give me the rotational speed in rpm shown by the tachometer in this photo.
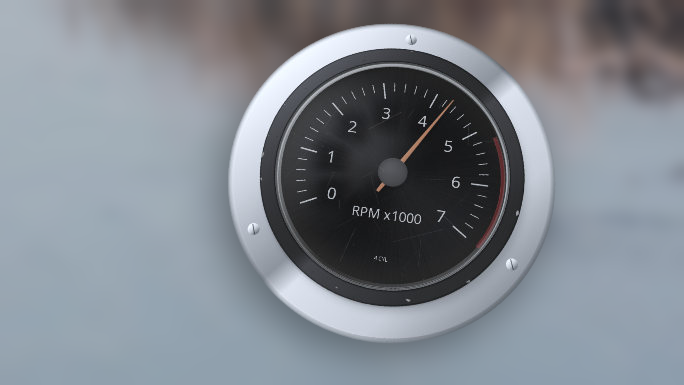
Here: 4300 rpm
